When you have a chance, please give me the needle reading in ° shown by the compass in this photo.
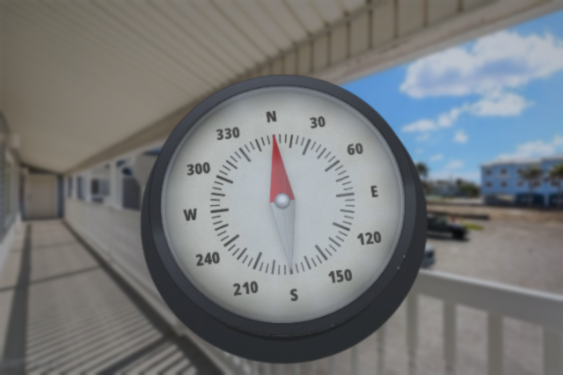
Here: 0 °
